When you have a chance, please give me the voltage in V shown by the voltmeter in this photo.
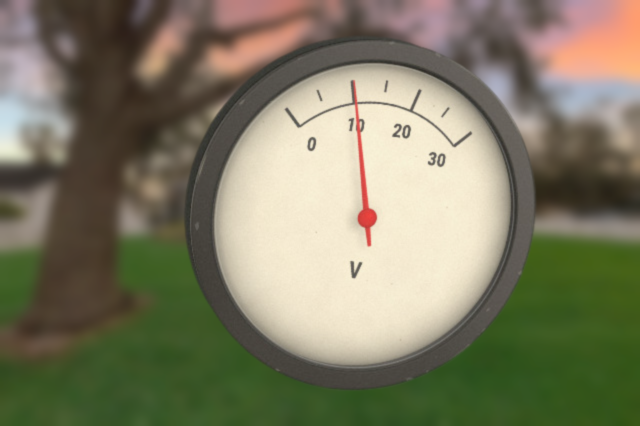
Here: 10 V
